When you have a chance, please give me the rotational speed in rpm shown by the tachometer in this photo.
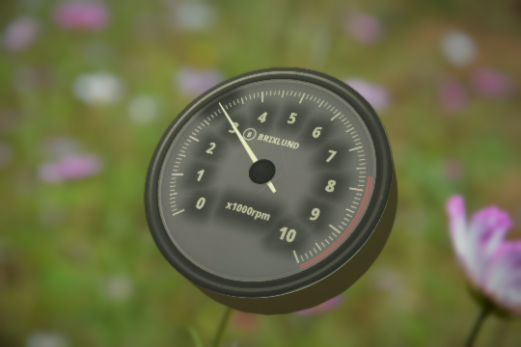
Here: 3000 rpm
